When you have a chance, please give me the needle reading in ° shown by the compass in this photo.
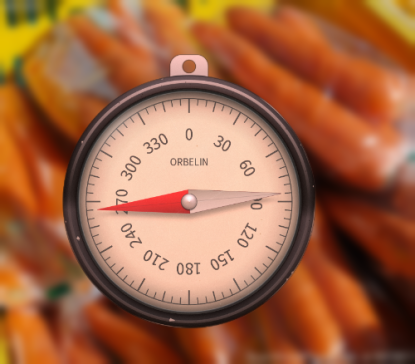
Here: 265 °
